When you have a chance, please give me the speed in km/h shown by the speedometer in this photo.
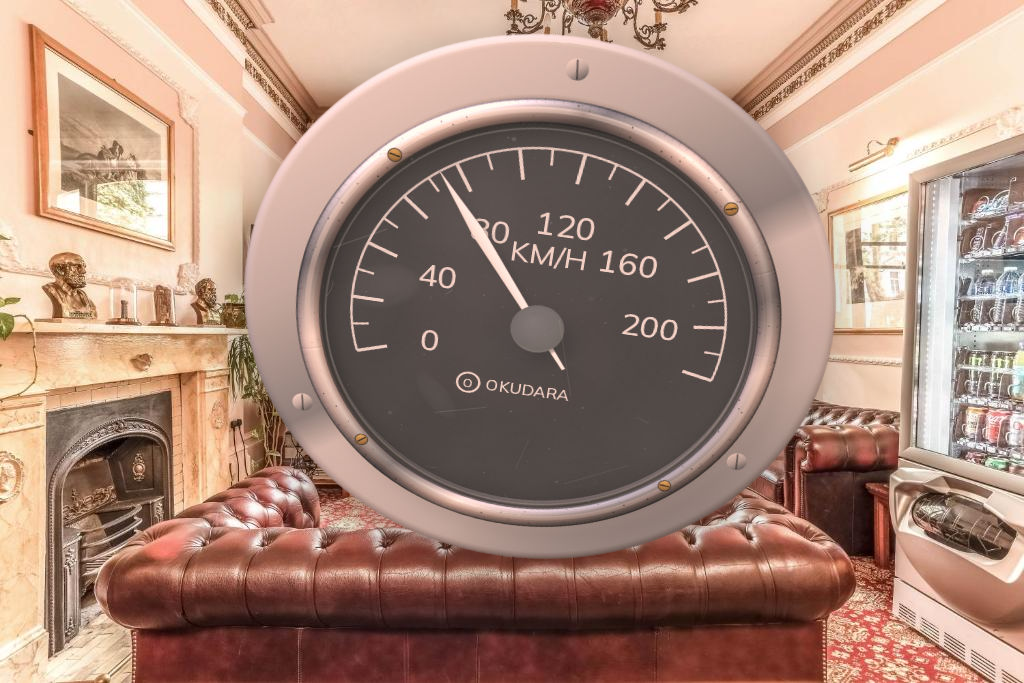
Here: 75 km/h
